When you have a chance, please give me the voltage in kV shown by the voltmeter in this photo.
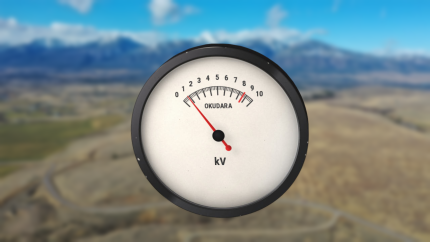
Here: 1 kV
